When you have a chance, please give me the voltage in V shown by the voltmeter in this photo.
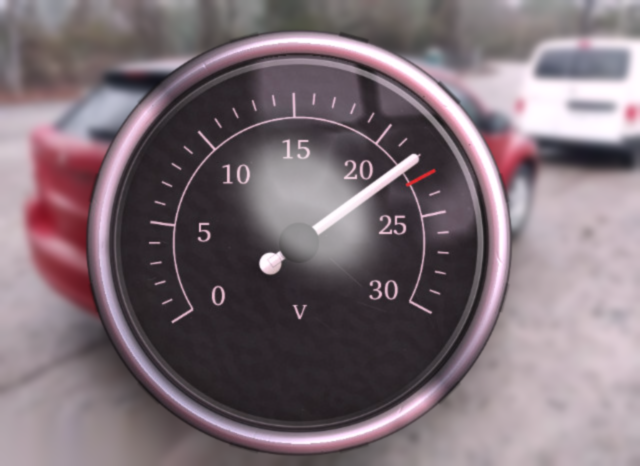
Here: 22 V
